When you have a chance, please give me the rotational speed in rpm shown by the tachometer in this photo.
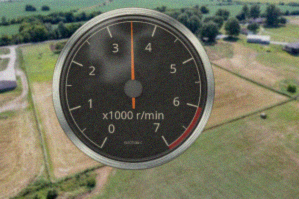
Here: 3500 rpm
